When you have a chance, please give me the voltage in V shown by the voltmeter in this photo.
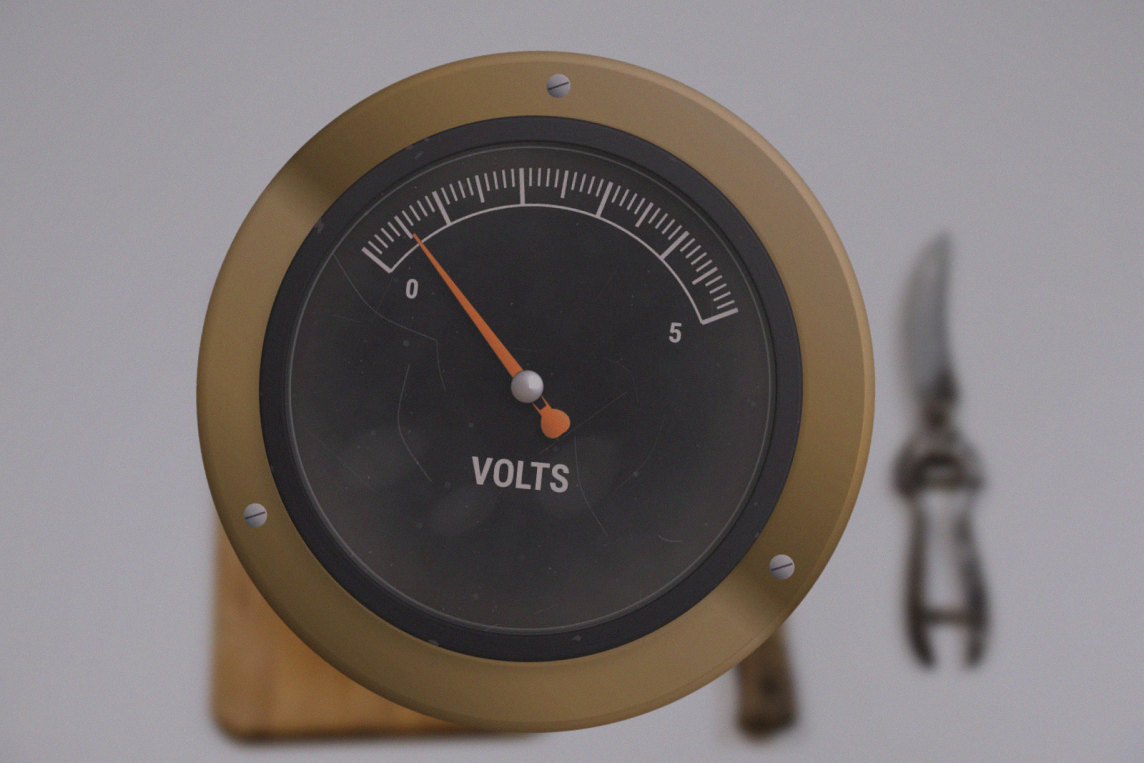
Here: 0.55 V
